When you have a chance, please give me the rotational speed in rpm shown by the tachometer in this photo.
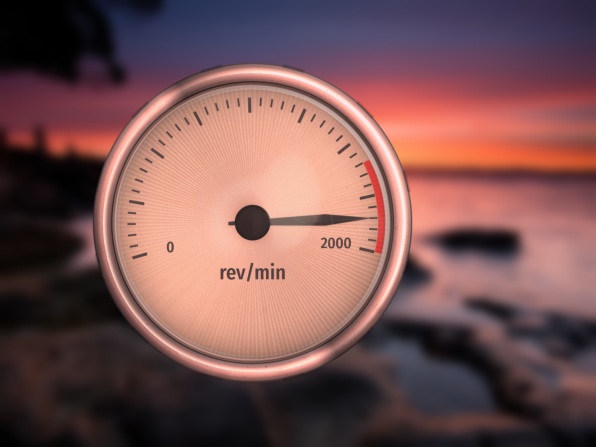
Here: 1850 rpm
